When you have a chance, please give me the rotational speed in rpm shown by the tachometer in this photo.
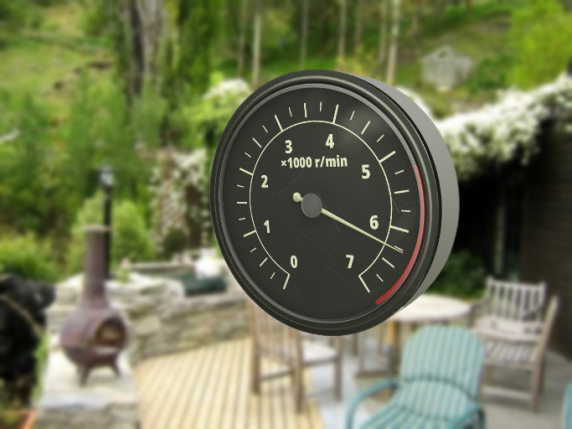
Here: 6250 rpm
